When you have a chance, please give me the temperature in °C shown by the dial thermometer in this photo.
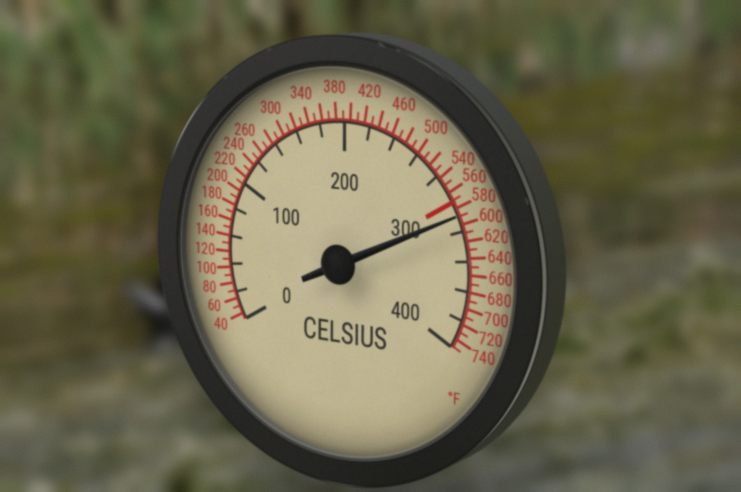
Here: 310 °C
